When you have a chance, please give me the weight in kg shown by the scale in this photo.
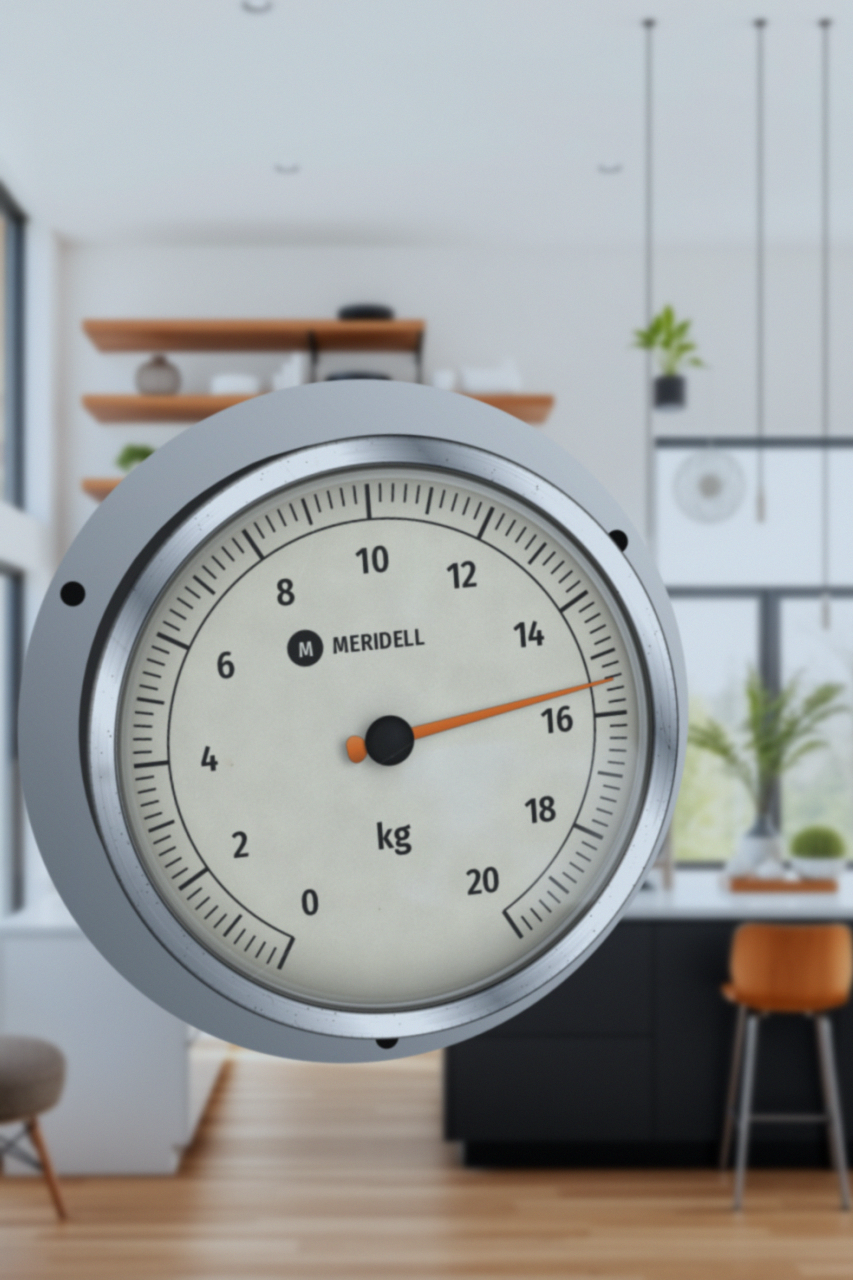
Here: 15.4 kg
